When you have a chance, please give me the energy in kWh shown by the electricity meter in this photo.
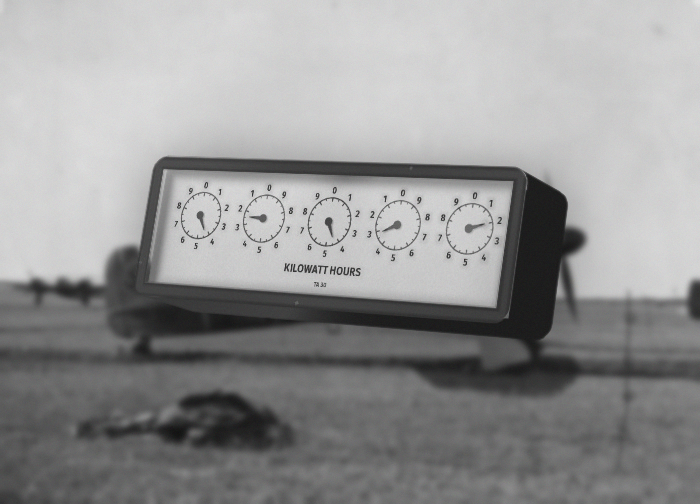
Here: 42432 kWh
